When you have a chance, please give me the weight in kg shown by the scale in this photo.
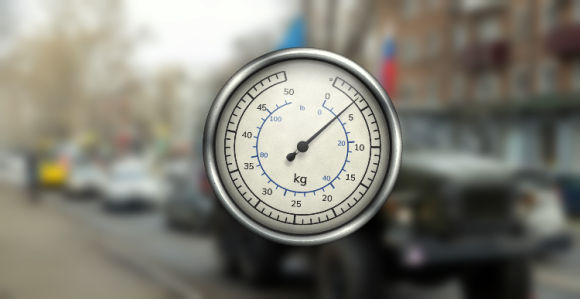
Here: 3.5 kg
